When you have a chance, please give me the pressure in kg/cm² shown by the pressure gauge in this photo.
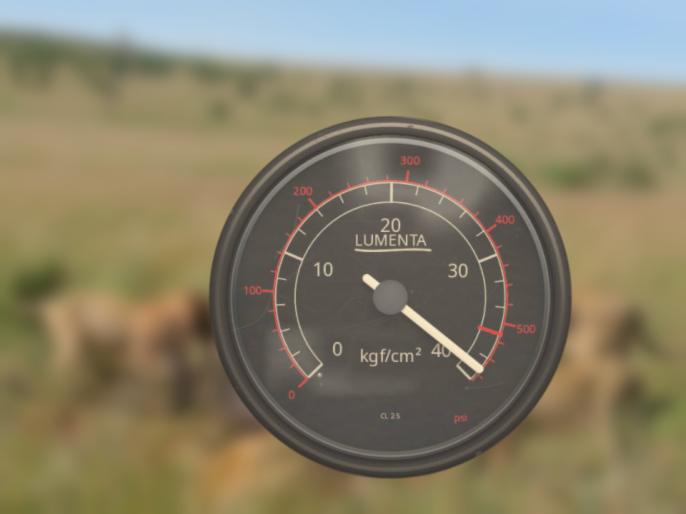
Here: 39 kg/cm²
